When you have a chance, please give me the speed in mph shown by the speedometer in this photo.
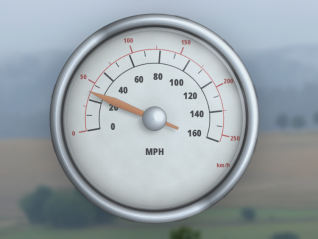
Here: 25 mph
